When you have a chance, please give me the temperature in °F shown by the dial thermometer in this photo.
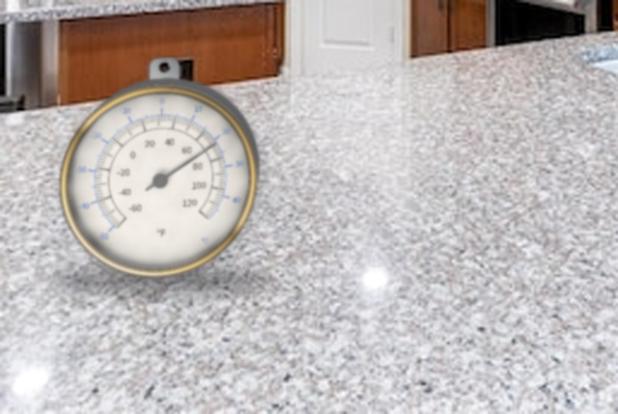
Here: 70 °F
